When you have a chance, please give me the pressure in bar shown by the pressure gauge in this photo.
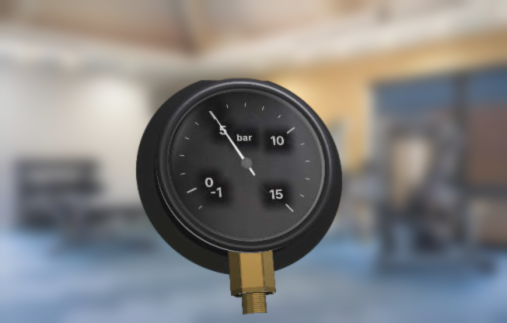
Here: 5 bar
